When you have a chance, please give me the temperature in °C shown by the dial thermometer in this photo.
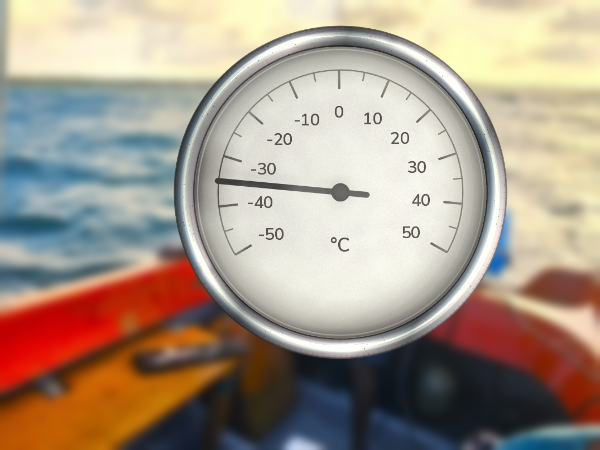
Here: -35 °C
